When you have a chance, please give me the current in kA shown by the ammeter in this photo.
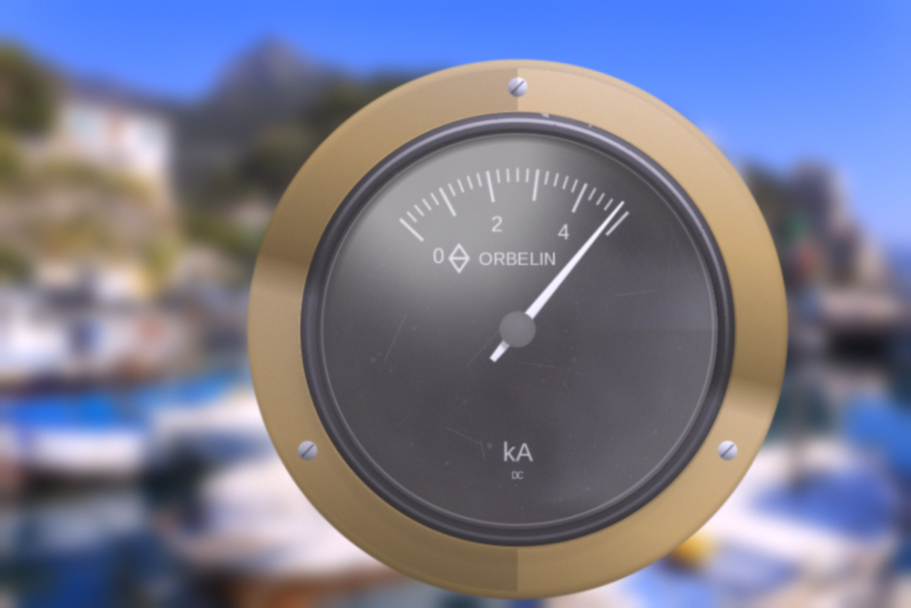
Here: 4.8 kA
